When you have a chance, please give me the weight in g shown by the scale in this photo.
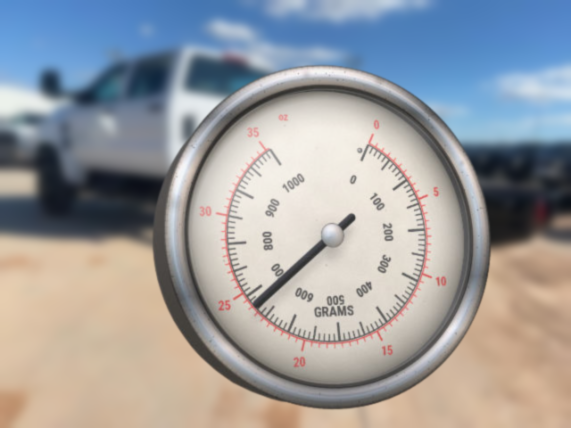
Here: 680 g
